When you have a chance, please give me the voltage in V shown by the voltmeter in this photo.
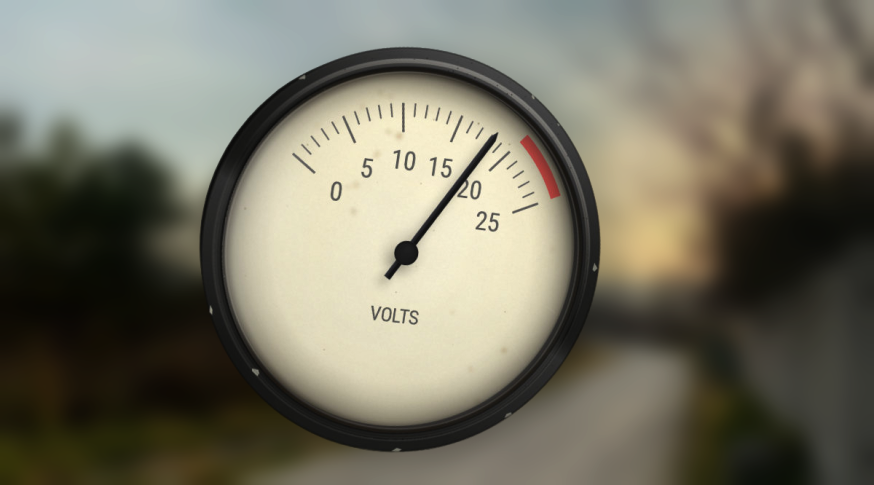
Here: 18 V
